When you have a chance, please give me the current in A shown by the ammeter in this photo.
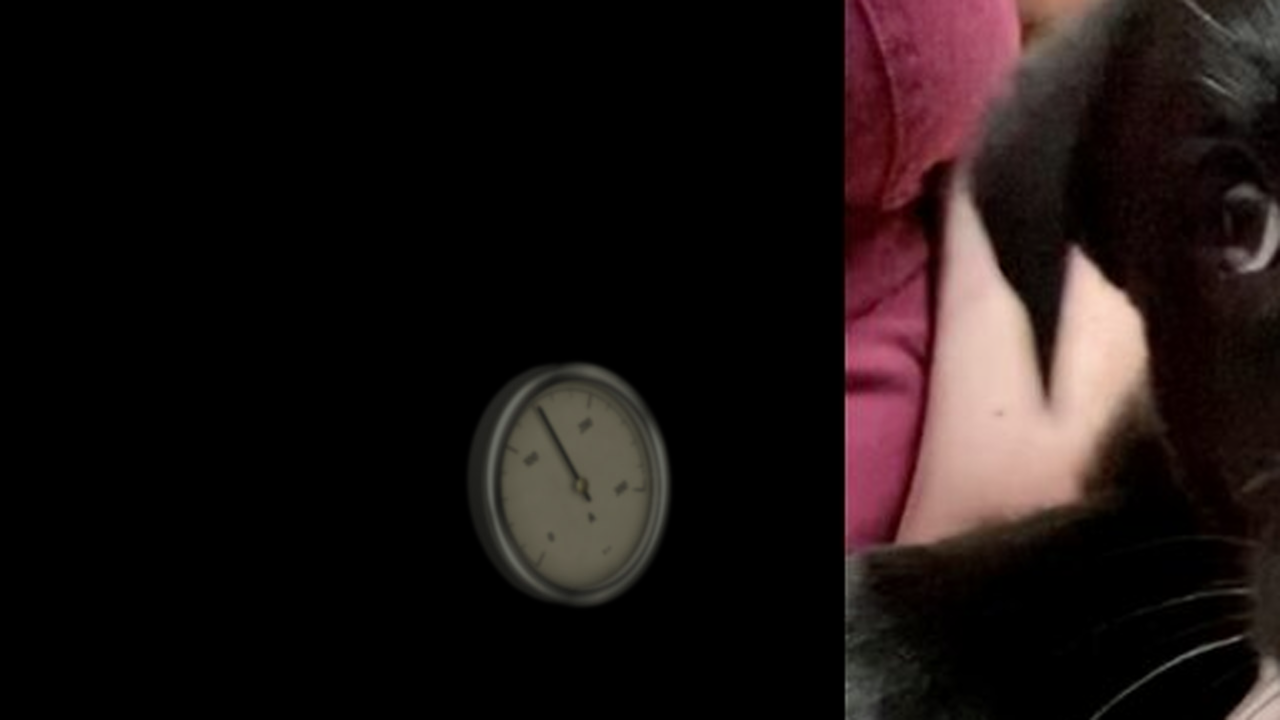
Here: 140 A
